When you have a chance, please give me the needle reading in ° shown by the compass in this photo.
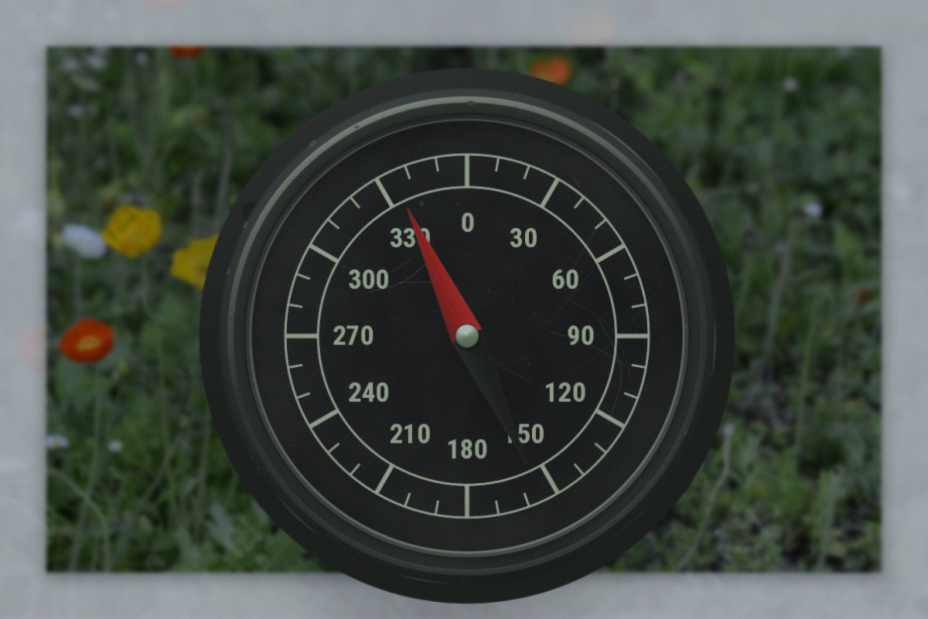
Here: 335 °
